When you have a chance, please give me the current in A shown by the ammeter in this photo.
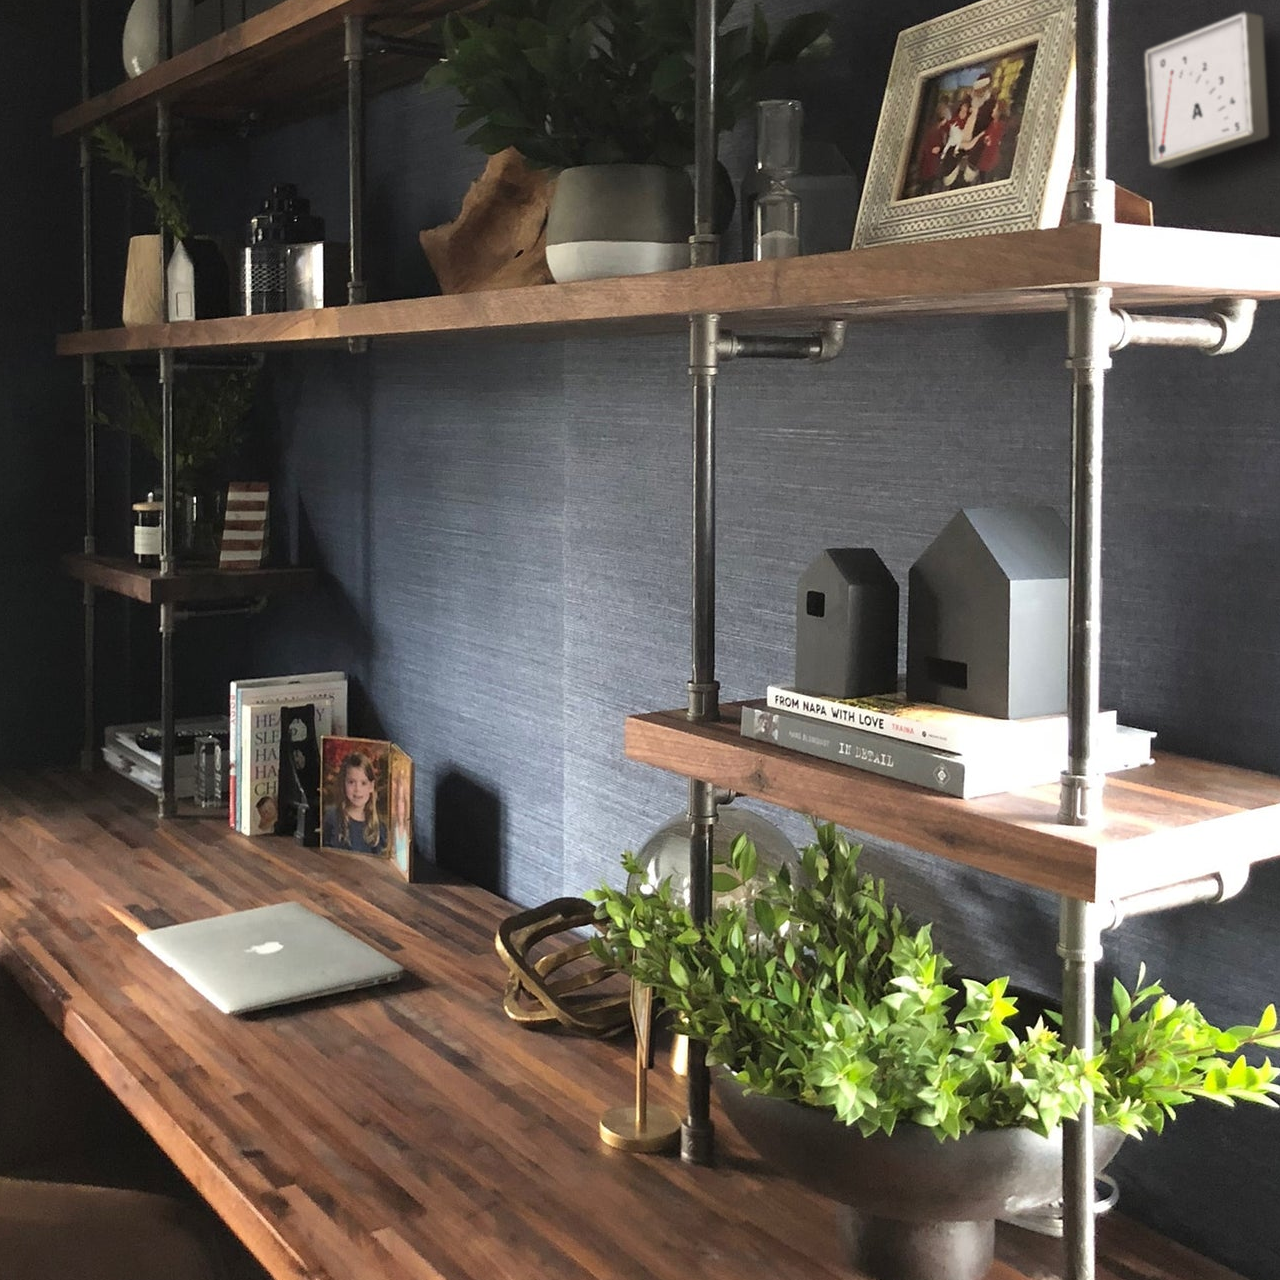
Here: 0.5 A
